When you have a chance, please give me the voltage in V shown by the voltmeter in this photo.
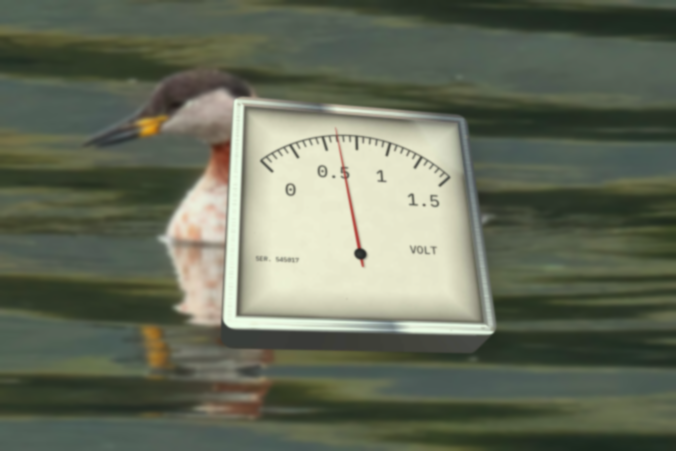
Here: 0.6 V
